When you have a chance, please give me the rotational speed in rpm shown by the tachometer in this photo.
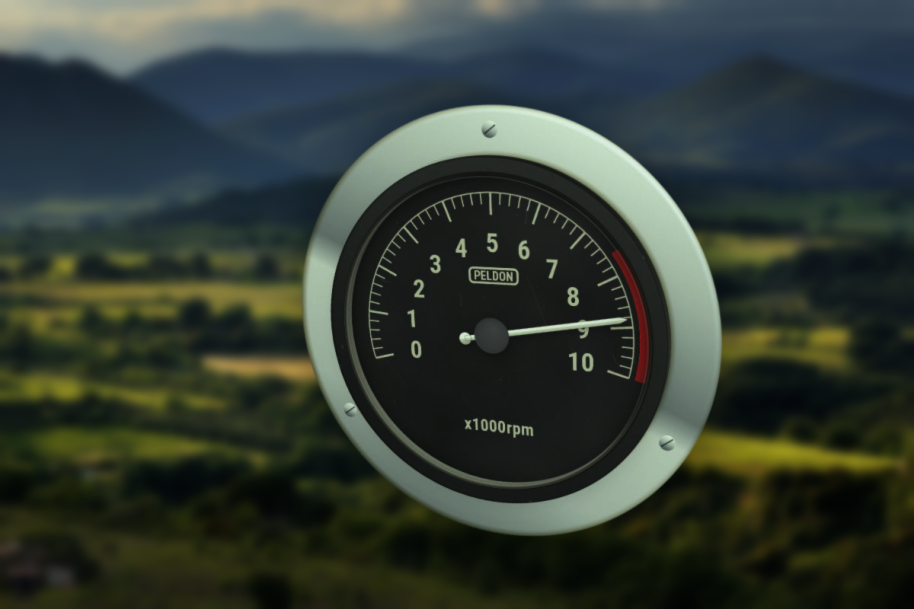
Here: 8800 rpm
